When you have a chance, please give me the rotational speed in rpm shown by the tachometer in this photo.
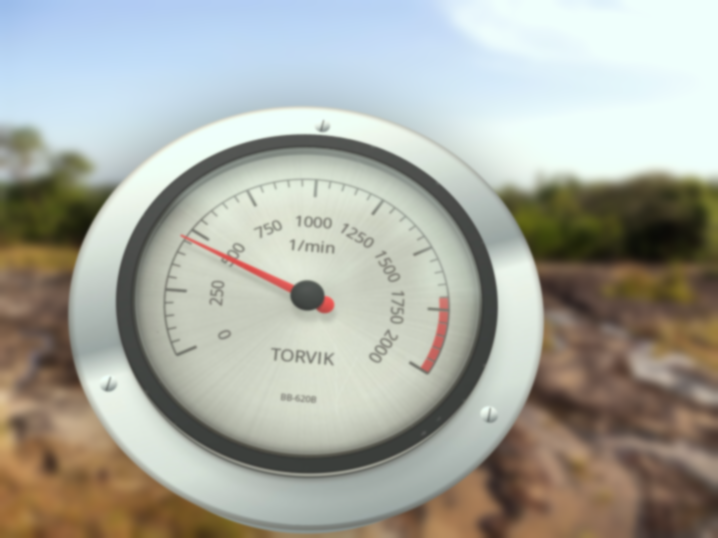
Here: 450 rpm
